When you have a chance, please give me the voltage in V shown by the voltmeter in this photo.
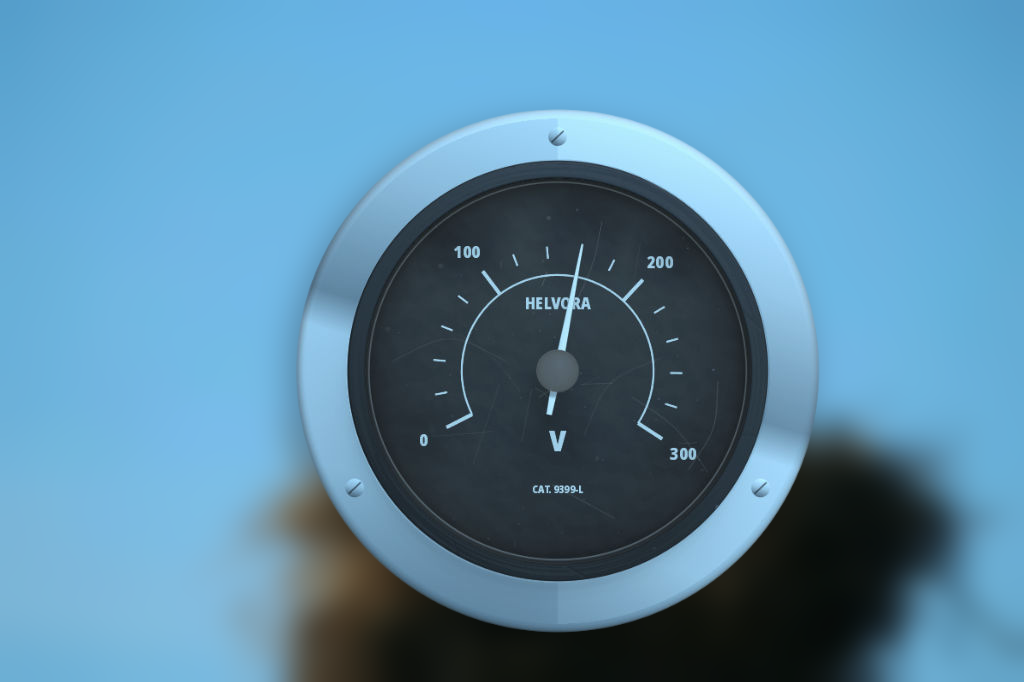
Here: 160 V
